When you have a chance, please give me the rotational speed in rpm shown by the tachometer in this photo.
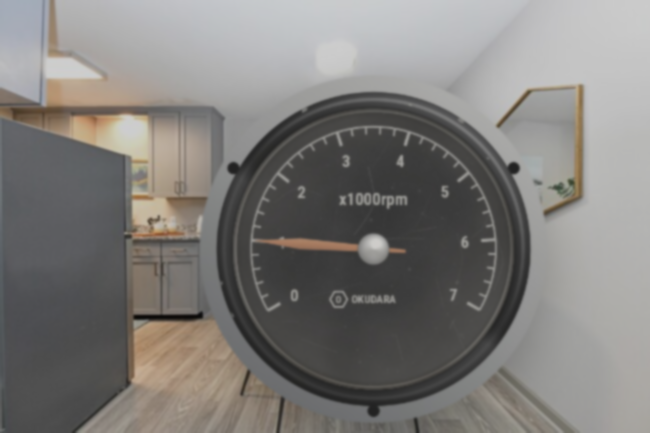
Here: 1000 rpm
